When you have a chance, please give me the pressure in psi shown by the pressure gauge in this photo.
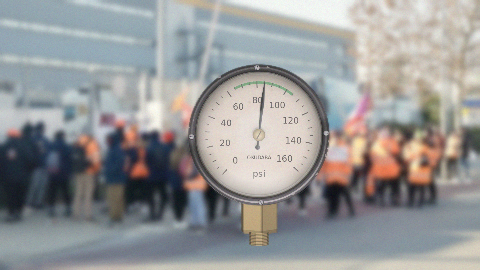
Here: 85 psi
